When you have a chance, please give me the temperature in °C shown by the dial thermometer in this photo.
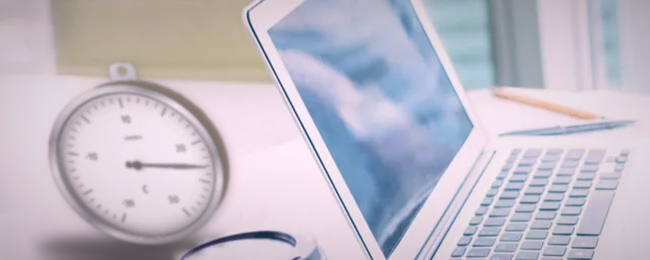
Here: 36 °C
